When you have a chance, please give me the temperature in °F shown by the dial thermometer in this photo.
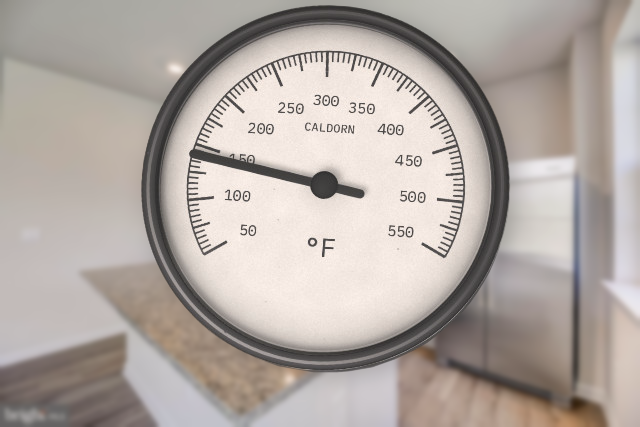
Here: 140 °F
